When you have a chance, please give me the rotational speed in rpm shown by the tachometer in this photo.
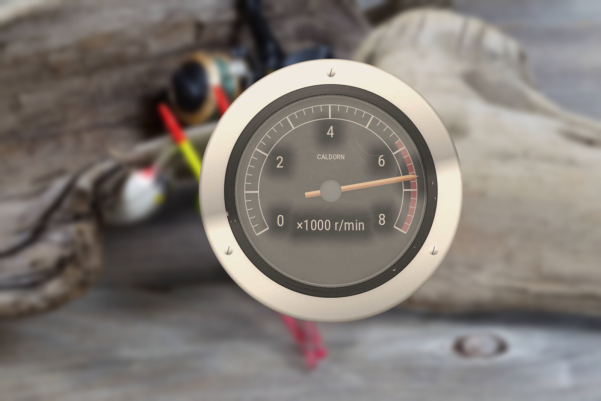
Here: 6700 rpm
